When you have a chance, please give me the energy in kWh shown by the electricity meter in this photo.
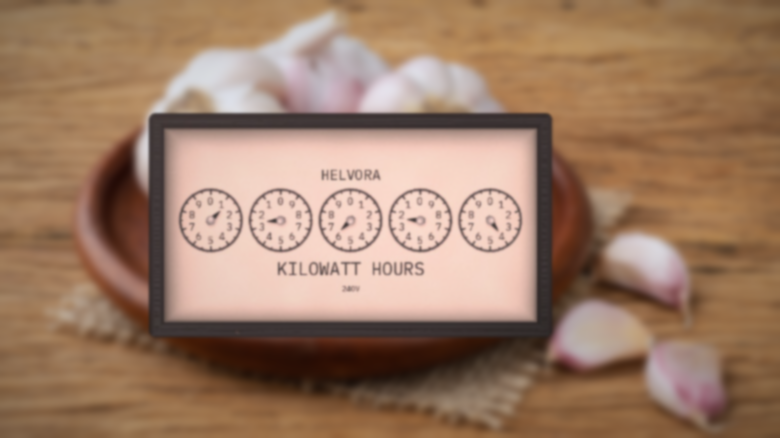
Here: 12624 kWh
